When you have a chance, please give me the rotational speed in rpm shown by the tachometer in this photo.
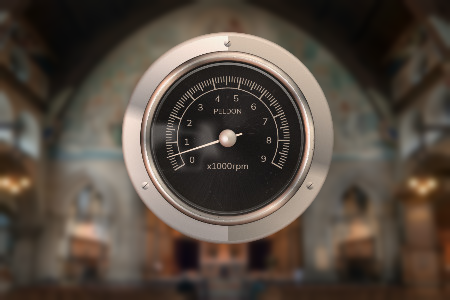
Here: 500 rpm
